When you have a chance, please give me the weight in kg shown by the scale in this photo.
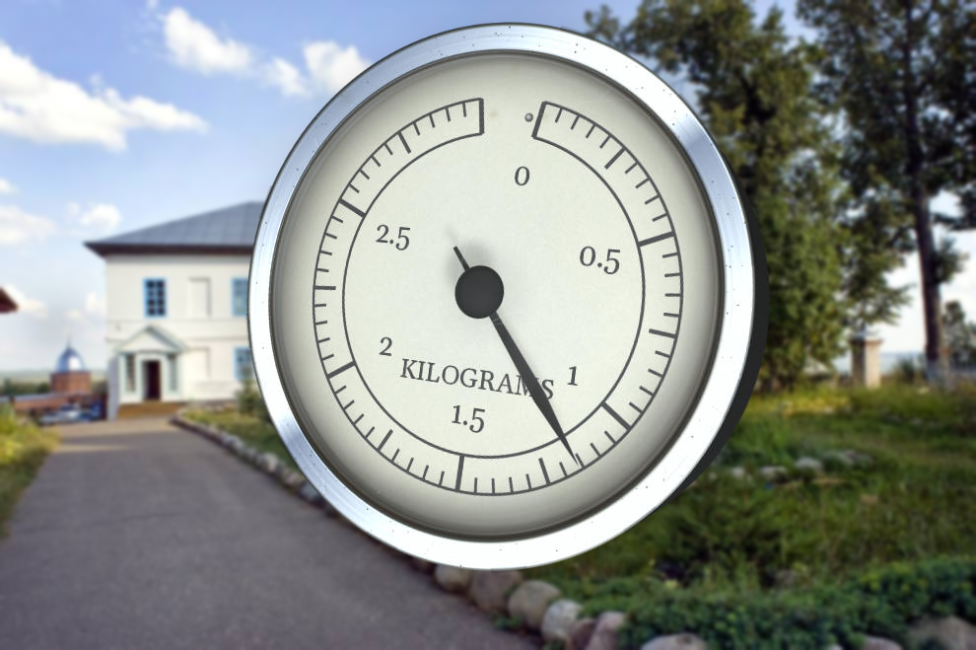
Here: 1.15 kg
